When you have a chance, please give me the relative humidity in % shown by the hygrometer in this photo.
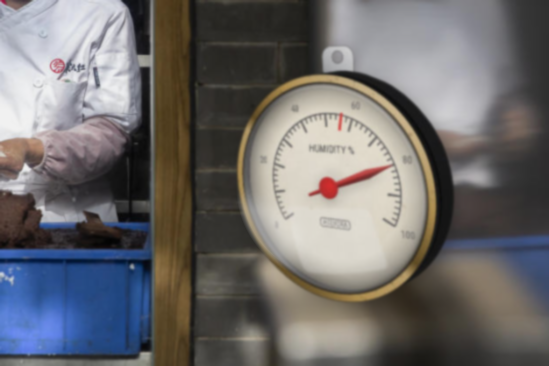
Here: 80 %
